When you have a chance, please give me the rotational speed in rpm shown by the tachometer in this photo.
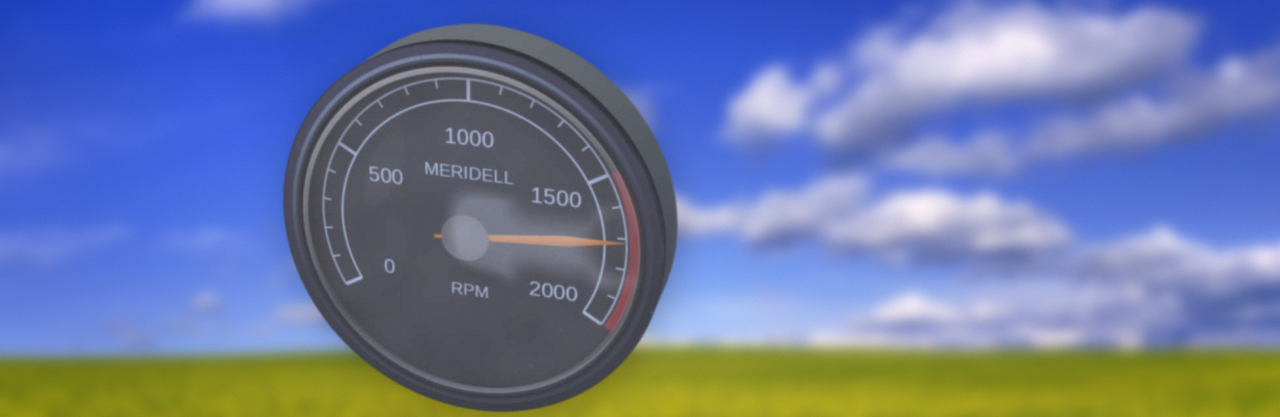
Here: 1700 rpm
